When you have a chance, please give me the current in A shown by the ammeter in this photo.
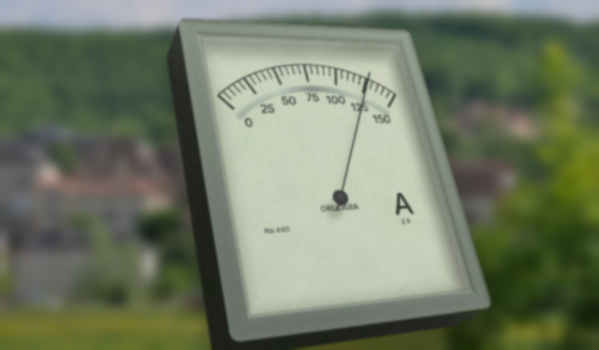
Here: 125 A
